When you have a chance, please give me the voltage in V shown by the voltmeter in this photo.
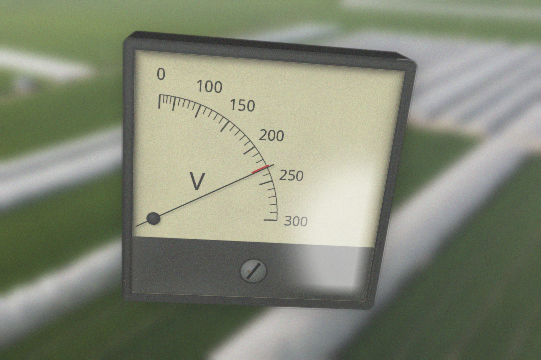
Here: 230 V
